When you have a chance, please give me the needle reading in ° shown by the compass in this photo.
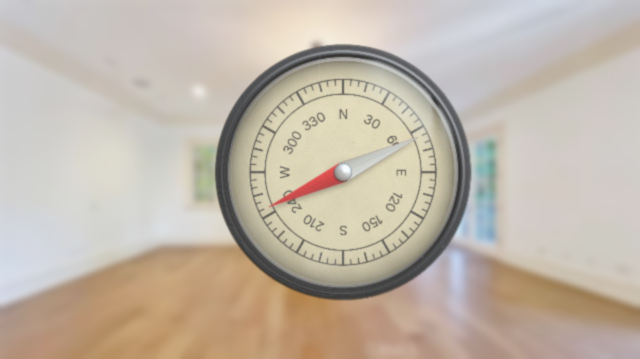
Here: 245 °
